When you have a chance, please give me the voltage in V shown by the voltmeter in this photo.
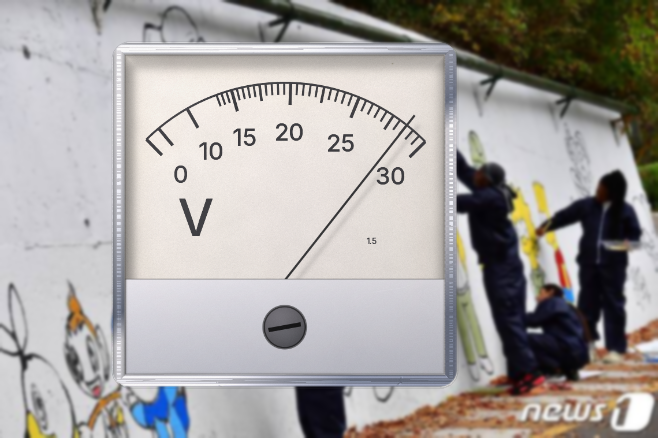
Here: 28.5 V
